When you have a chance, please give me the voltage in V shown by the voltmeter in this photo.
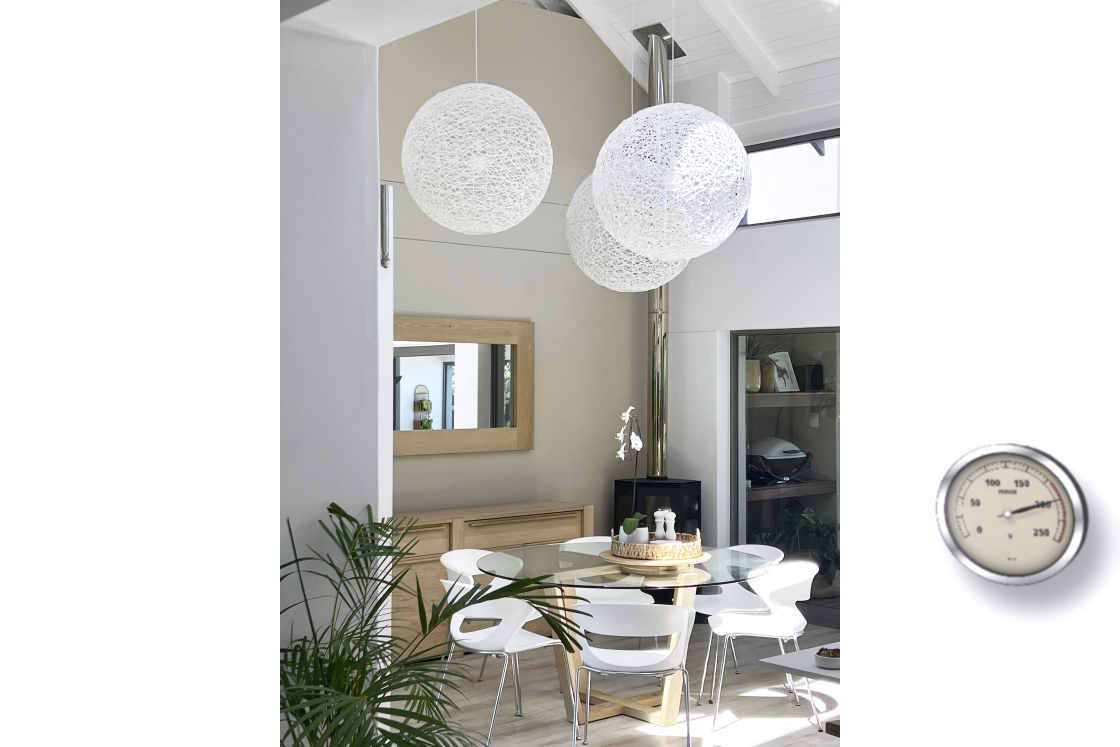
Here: 200 V
